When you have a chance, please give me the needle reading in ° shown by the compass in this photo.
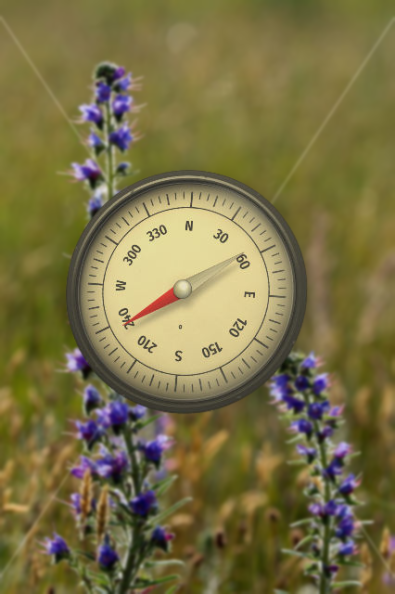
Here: 235 °
